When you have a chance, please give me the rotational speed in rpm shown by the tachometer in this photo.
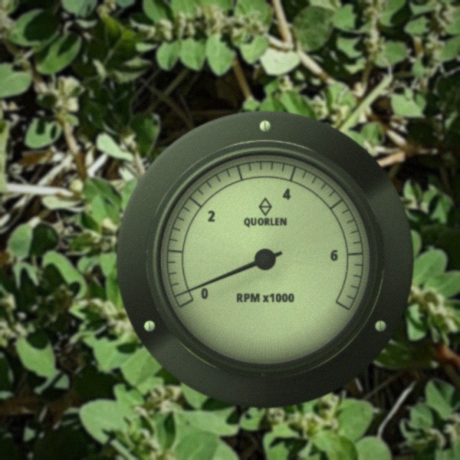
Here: 200 rpm
